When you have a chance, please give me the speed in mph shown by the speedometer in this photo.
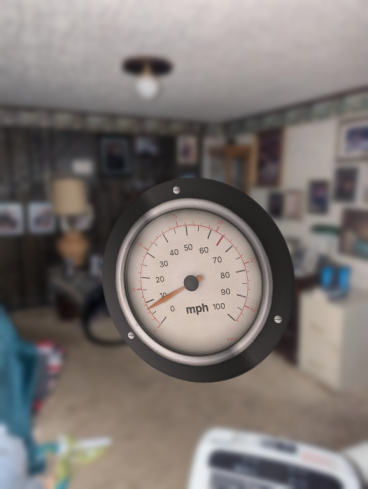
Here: 7.5 mph
